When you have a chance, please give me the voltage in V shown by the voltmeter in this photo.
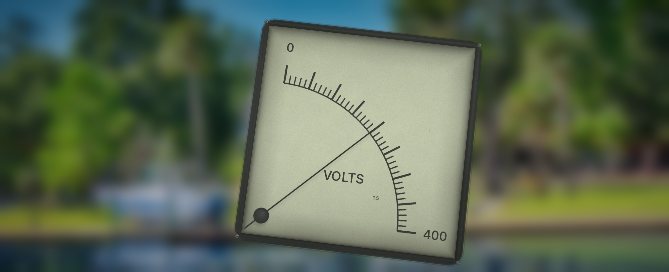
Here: 200 V
